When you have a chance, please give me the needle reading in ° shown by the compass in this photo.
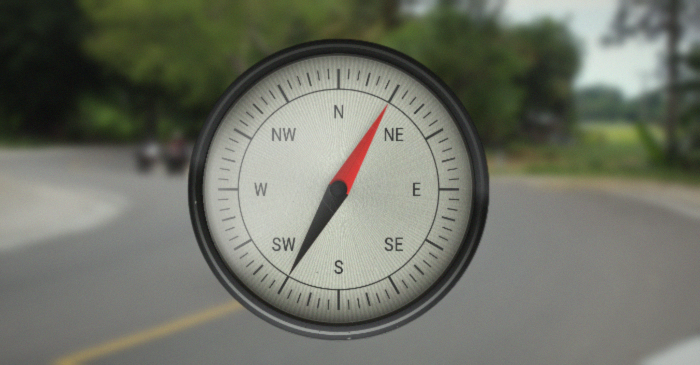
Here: 30 °
